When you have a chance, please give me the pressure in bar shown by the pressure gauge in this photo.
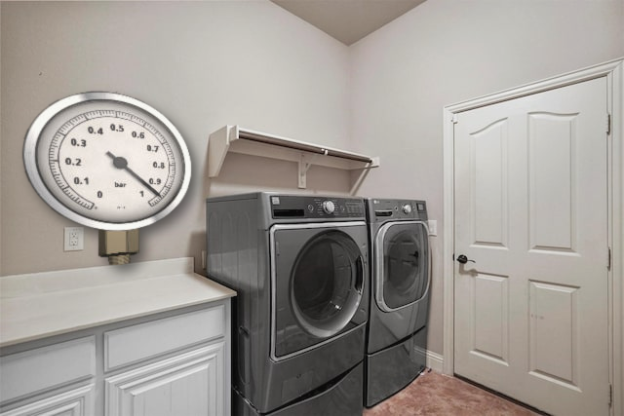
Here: 0.95 bar
